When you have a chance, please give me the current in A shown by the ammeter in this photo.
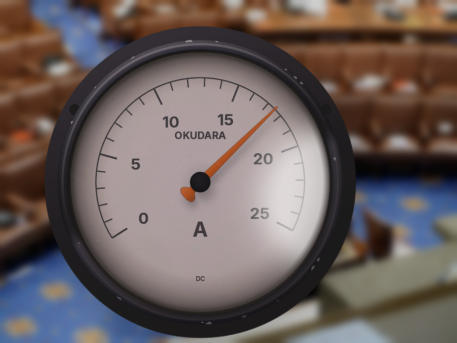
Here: 17.5 A
